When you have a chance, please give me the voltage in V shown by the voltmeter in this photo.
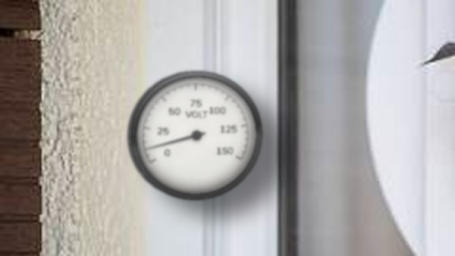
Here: 10 V
